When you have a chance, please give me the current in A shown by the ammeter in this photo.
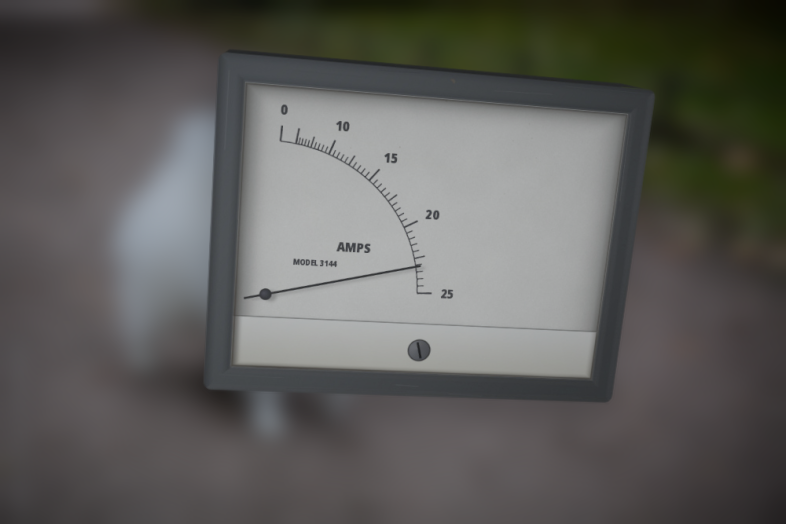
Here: 23 A
